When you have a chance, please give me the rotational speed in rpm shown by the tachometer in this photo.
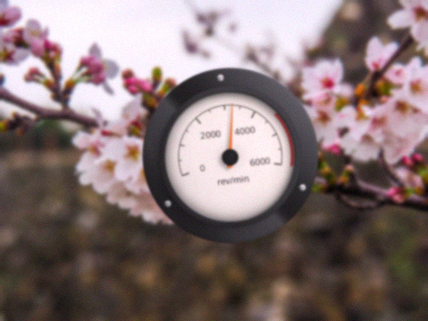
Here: 3250 rpm
